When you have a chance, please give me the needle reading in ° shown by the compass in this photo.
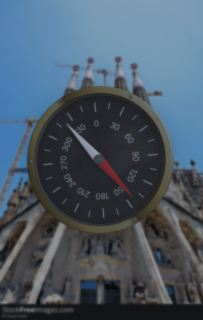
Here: 142.5 °
